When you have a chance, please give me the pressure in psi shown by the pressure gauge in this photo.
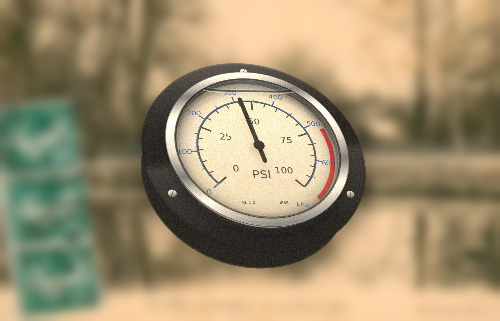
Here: 45 psi
